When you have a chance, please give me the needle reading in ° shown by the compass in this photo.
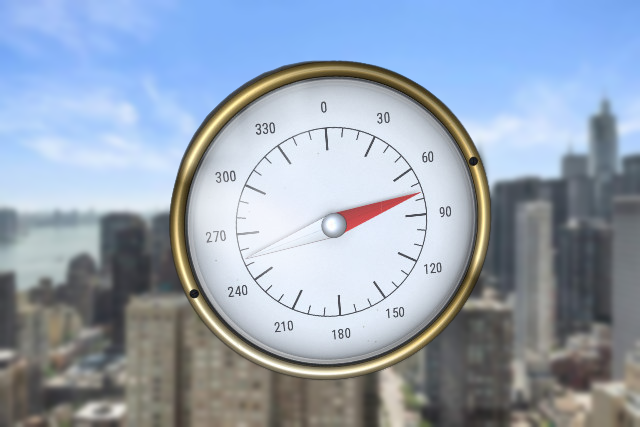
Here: 75 °
